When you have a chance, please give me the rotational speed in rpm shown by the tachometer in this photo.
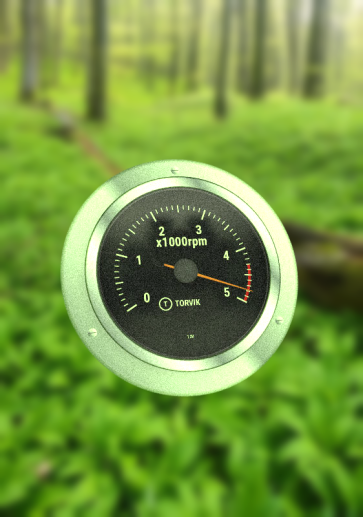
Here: 4800 rpm
